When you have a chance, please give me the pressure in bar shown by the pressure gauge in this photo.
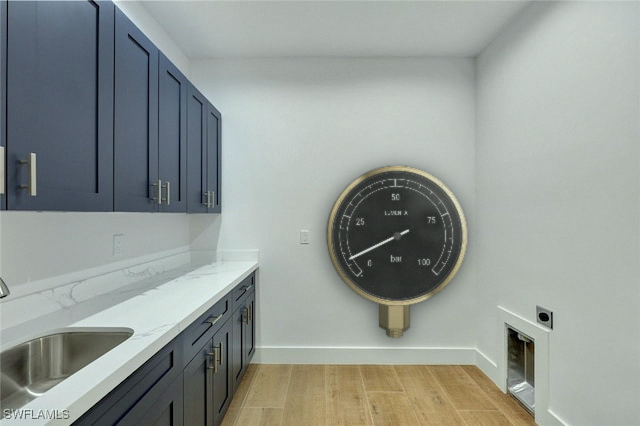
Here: 7.5 bar
